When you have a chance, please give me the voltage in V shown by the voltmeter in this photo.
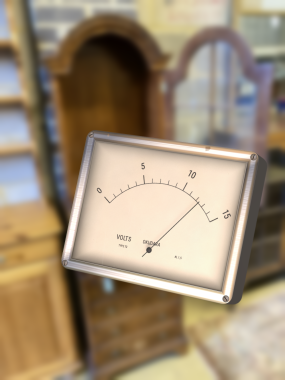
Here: 12.5 V
